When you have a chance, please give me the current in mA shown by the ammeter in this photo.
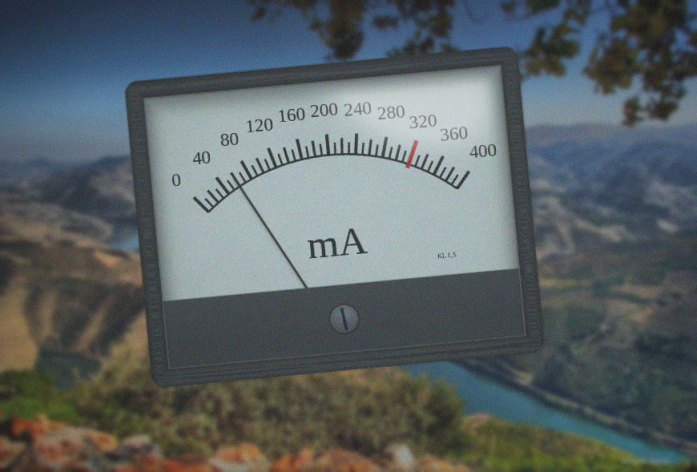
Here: 60 mA
